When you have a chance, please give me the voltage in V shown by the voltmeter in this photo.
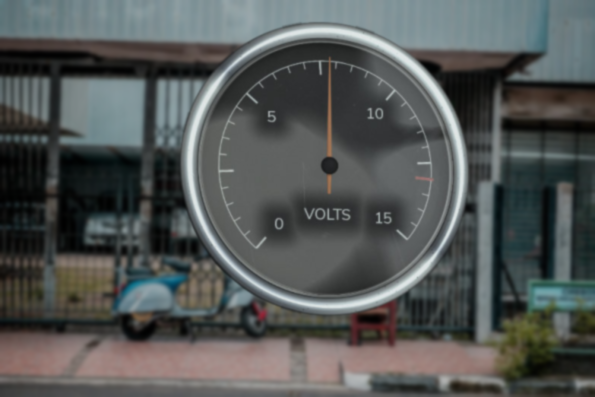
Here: 7.75 V
